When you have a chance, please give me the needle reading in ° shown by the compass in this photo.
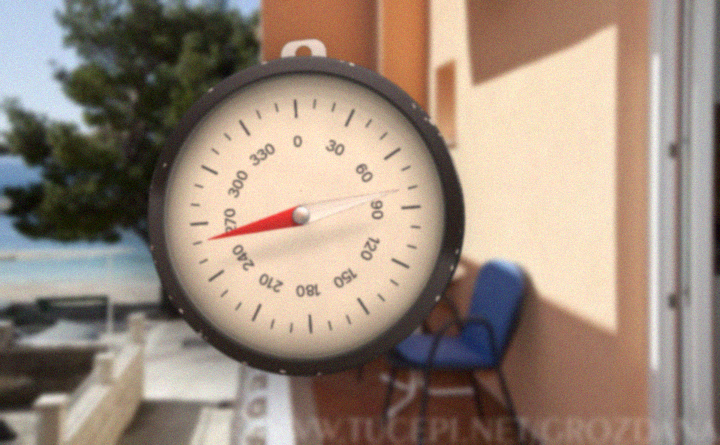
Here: 260 °
